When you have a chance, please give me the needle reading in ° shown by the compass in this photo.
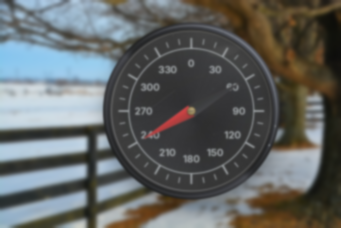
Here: 240 °
